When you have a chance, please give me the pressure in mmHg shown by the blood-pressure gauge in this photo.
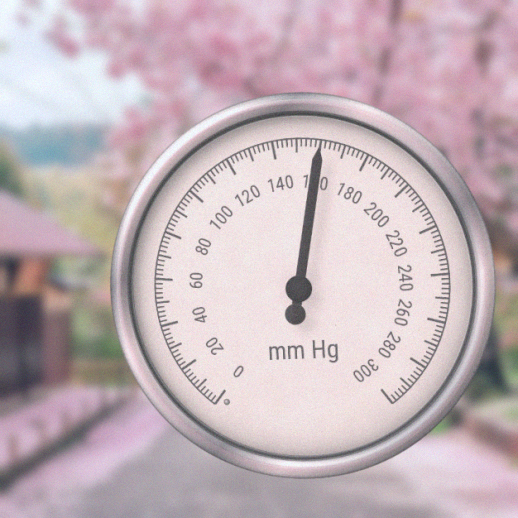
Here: 160 mmHg
